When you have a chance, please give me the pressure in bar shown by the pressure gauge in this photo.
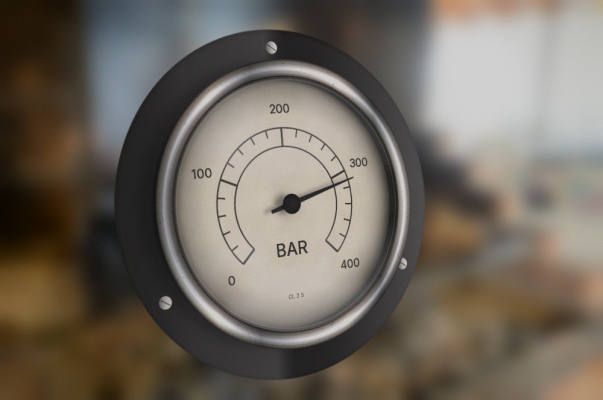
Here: 310 bar
